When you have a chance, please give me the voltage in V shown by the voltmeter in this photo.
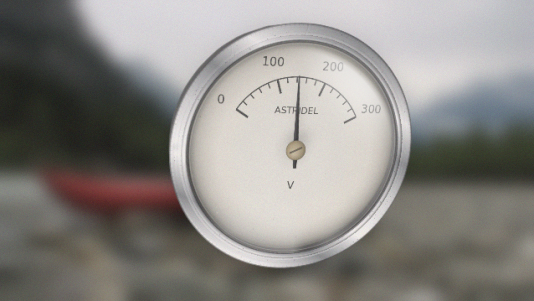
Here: 140 V
